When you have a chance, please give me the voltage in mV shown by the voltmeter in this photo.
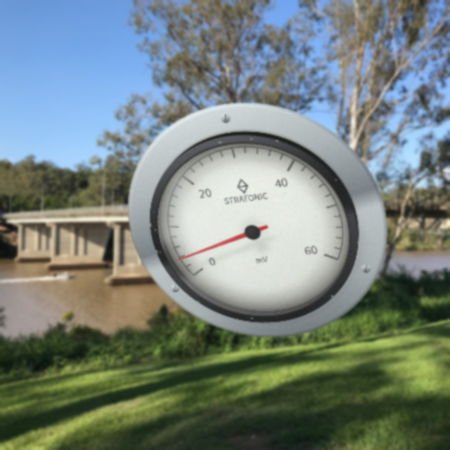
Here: 4 mV
